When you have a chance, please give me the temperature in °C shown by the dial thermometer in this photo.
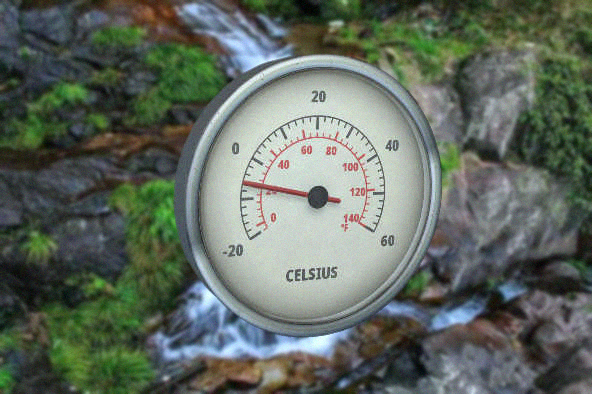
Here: -6 °C
